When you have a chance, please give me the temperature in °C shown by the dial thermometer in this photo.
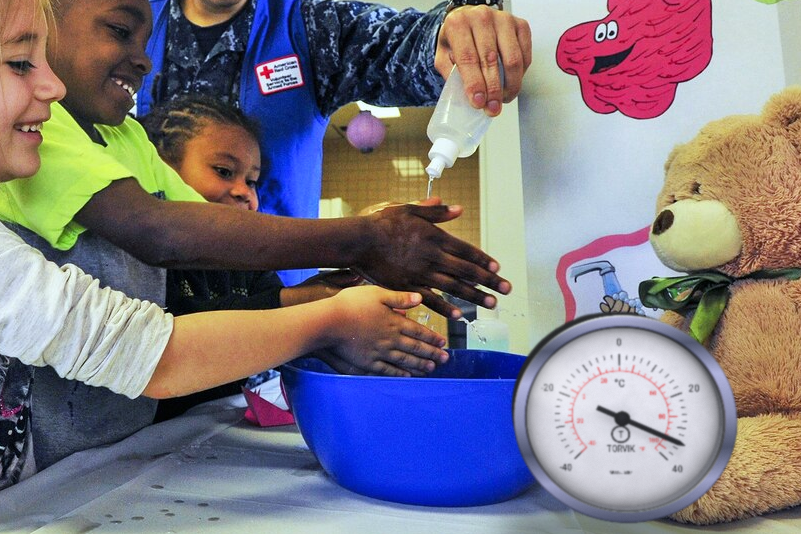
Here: 34 °C
